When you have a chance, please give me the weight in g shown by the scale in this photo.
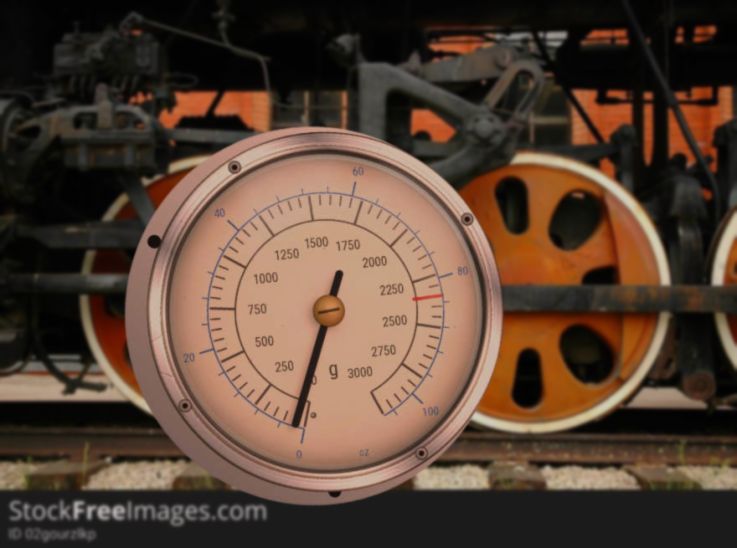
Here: 50 g
